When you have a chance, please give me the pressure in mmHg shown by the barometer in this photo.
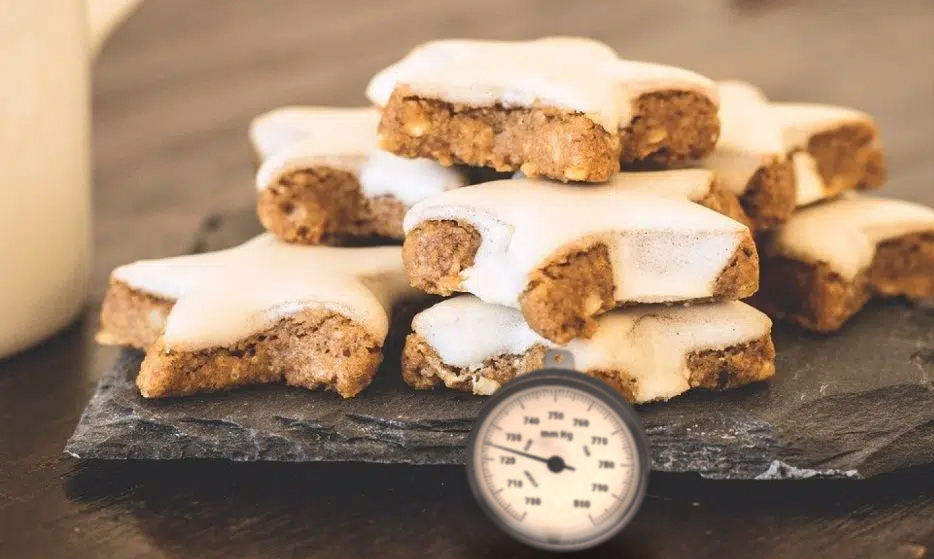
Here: 725 mmHg
